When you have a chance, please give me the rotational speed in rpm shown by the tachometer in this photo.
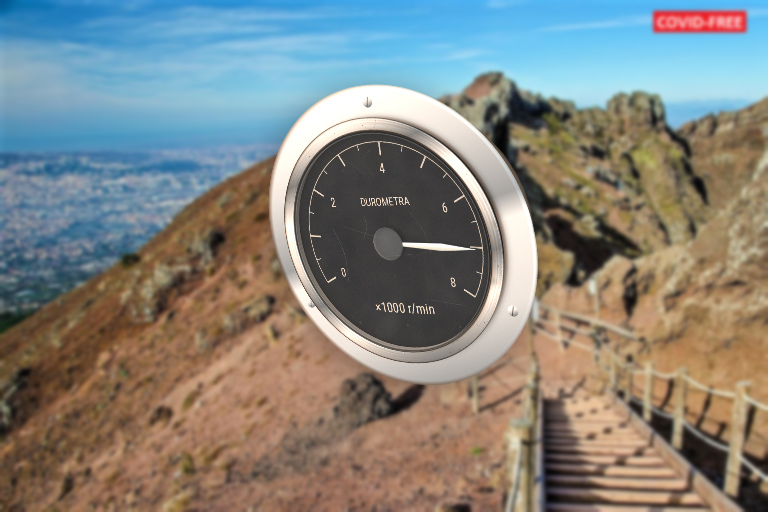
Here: 7000 rpm
